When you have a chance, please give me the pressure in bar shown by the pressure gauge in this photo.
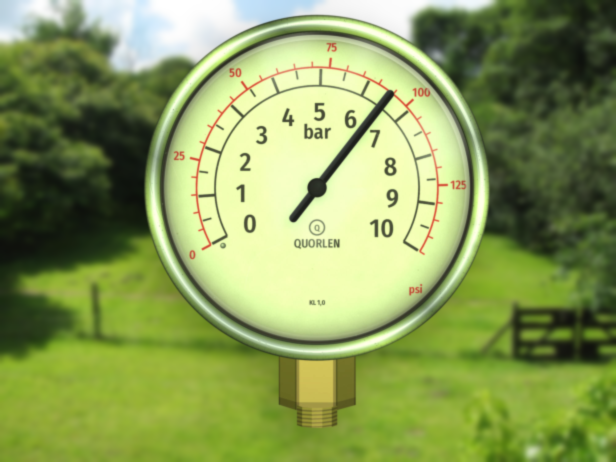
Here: 6.5 bar
